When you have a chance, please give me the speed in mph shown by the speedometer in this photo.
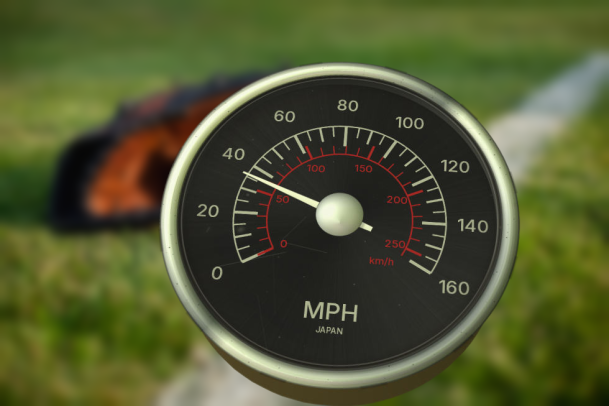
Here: 35 mph
